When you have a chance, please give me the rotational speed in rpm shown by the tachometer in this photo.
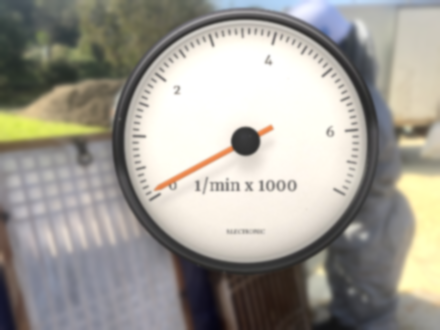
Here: 100 rpm
